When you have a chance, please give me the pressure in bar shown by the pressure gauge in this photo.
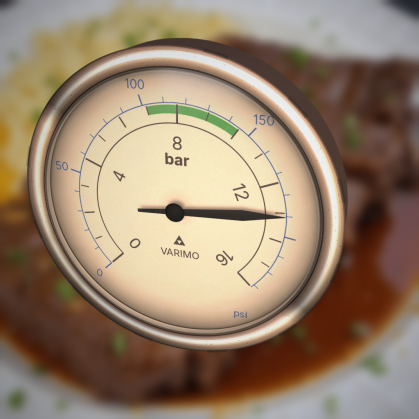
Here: 13 bar
